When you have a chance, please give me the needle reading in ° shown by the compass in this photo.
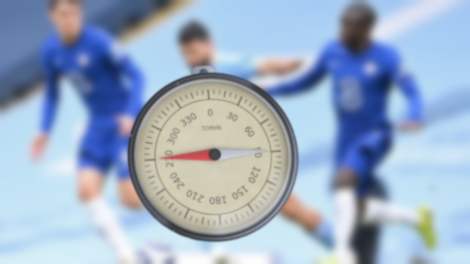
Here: 270 °
